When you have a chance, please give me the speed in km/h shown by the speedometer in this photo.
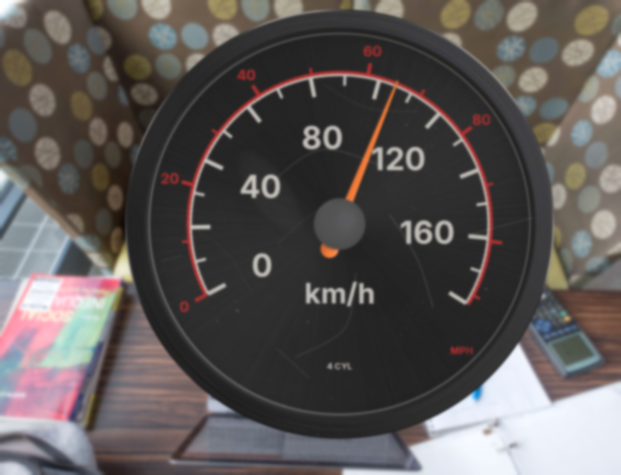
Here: 105 km/h
